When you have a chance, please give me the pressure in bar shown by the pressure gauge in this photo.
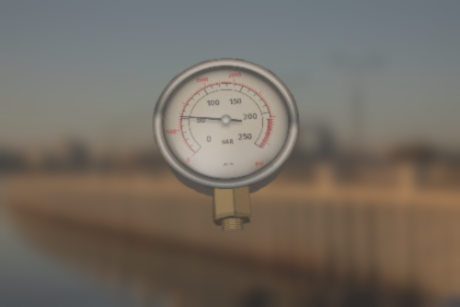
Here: 50 bar
